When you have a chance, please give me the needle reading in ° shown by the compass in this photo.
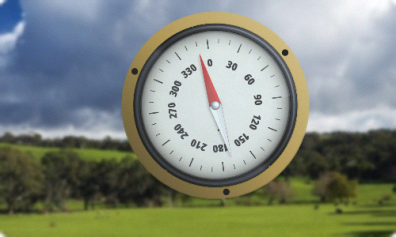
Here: 350 °
